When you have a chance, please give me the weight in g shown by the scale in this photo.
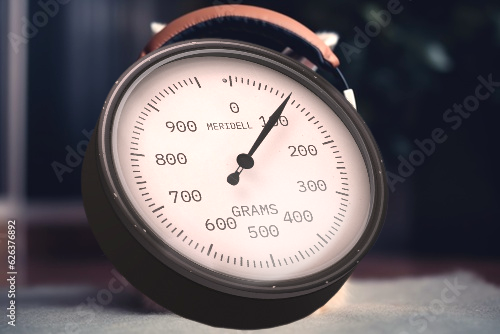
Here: 100 g
